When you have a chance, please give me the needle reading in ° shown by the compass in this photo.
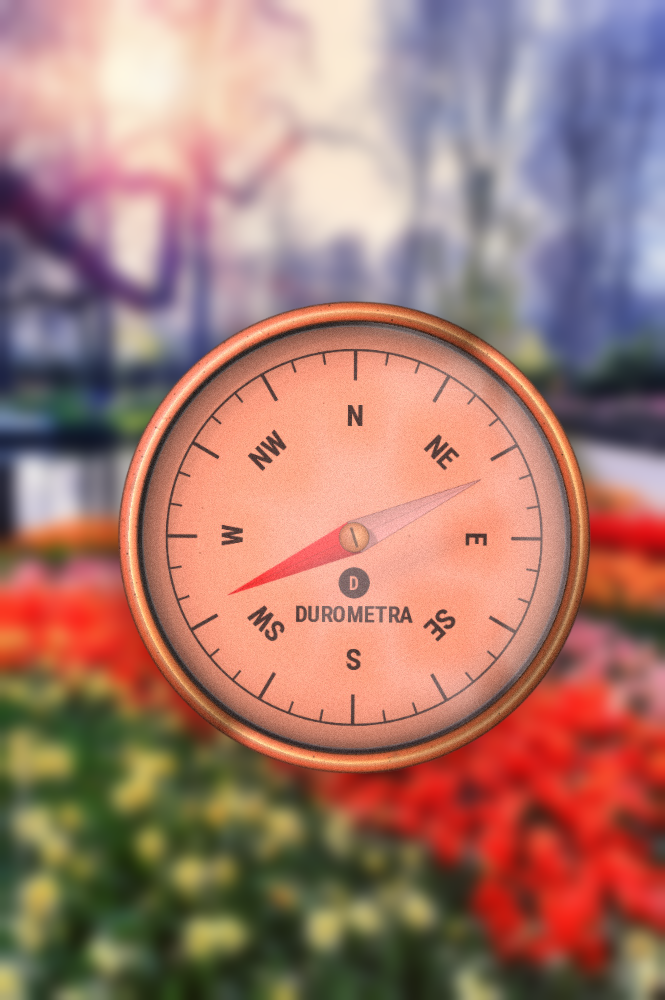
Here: 245 °
